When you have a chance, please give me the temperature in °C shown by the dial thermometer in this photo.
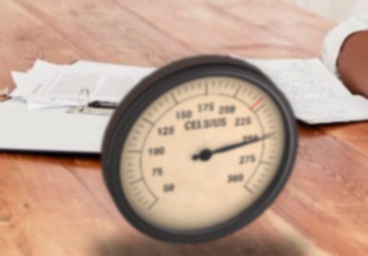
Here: 250 °C
